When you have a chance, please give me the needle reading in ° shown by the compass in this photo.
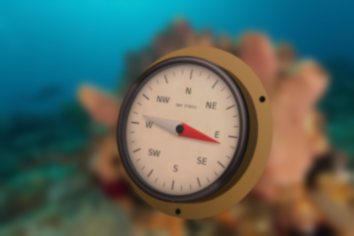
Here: 100 °
